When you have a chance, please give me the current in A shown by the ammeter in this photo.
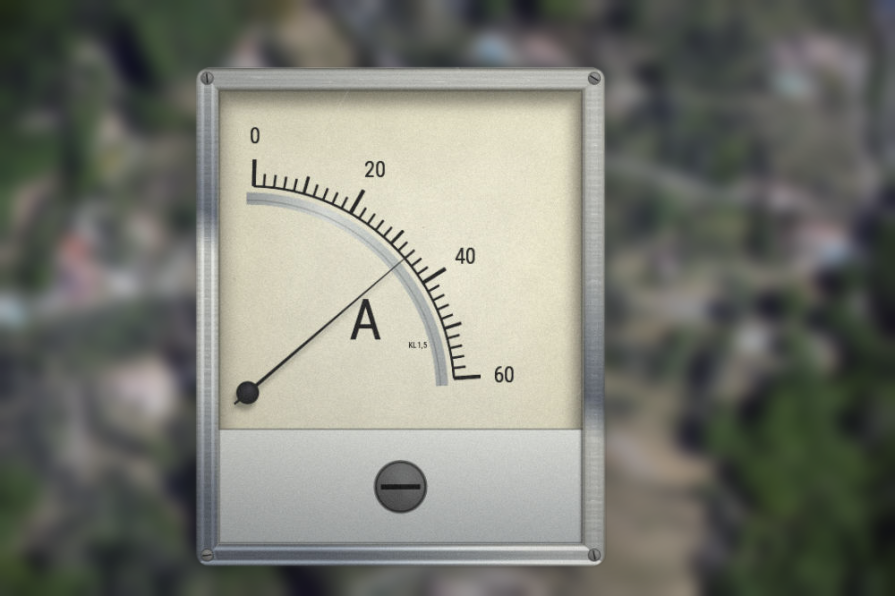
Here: 34 A
